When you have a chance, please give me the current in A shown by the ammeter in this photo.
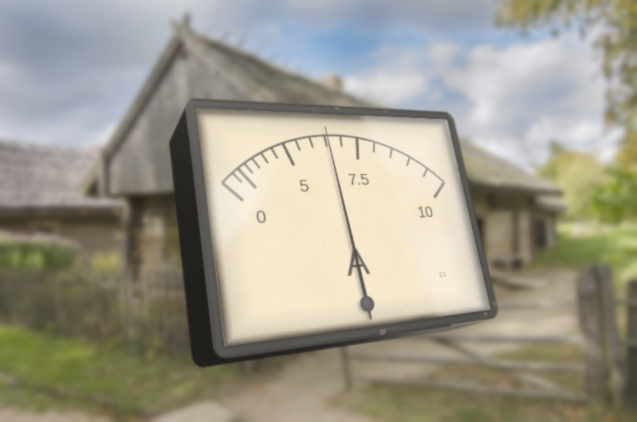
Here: 6.5 A
